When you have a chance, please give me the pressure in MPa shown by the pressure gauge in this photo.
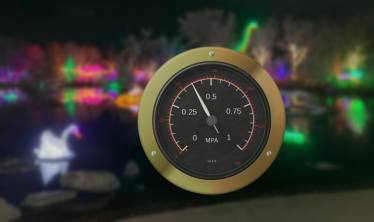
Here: 0.4 MPa
